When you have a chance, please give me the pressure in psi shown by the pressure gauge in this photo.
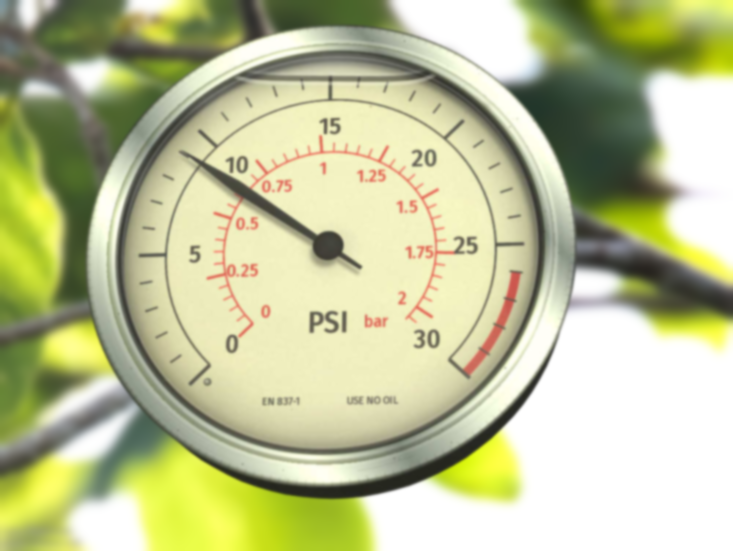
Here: 9 psi
